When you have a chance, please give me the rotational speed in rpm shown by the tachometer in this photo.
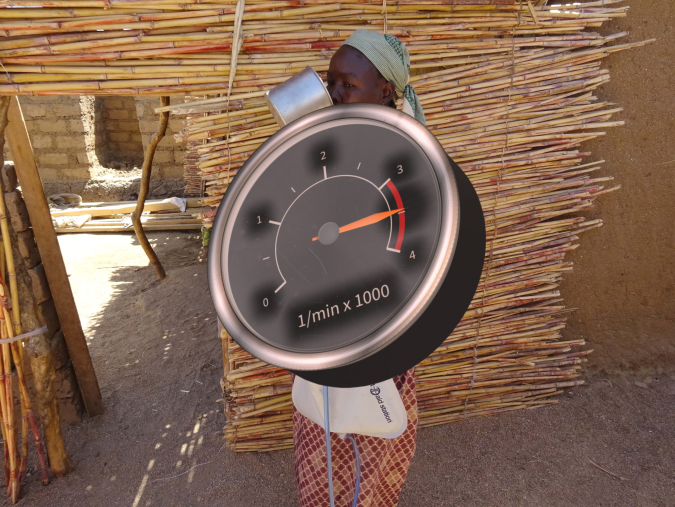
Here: 3500 rpm
